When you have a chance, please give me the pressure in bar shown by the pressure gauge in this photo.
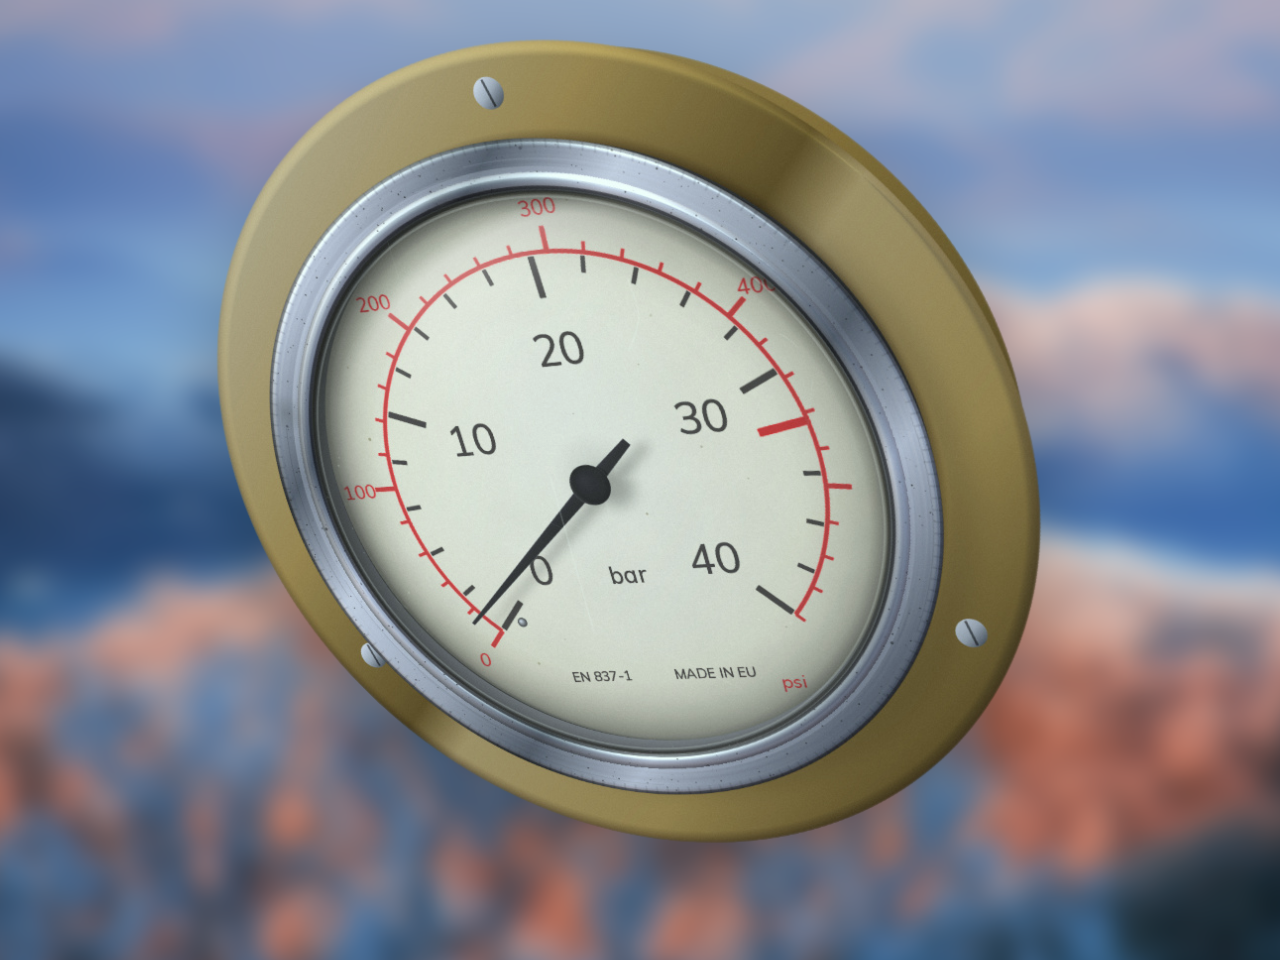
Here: 1 bar
